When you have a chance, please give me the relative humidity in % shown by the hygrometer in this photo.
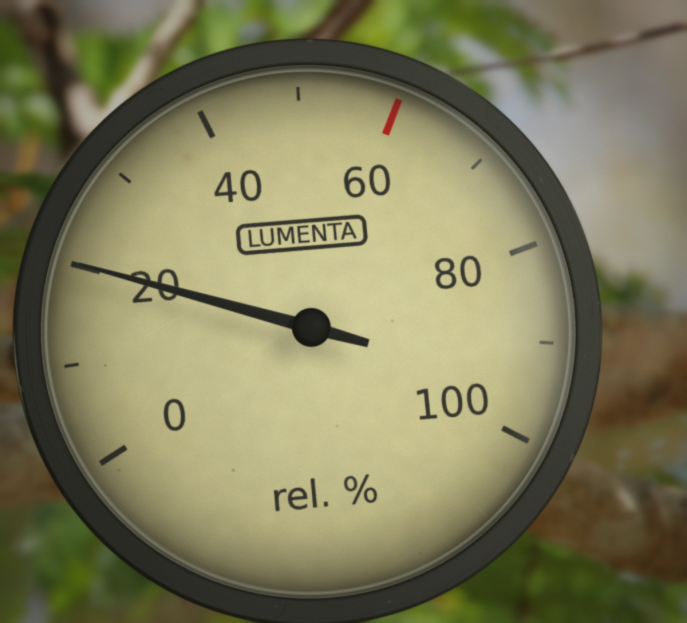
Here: 20 %
